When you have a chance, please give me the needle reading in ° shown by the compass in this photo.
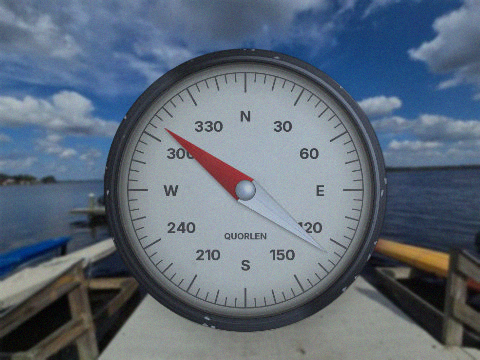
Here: 307.5 °
